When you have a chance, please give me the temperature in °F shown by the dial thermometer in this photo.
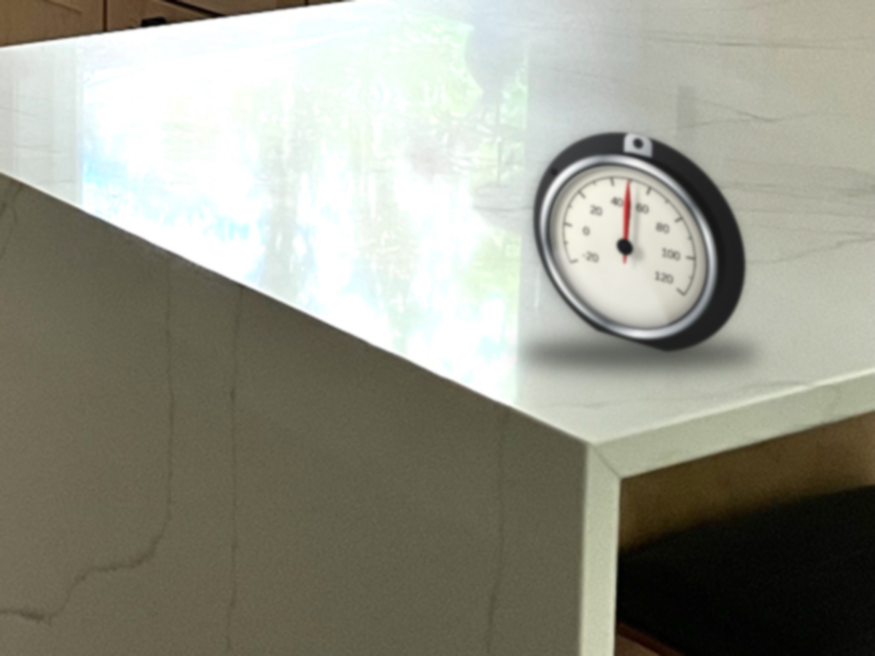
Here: 50 °F
